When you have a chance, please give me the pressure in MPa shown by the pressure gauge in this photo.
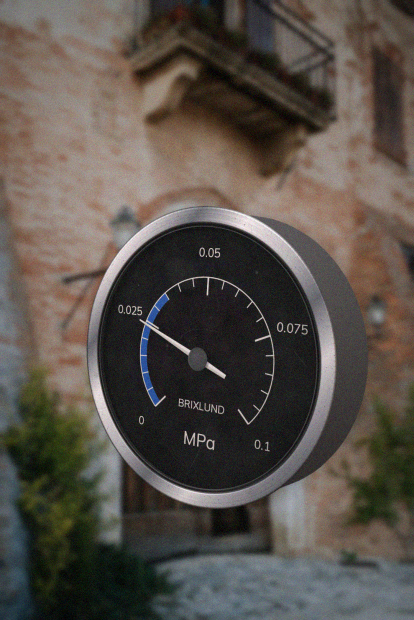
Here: 0.025 MPa
